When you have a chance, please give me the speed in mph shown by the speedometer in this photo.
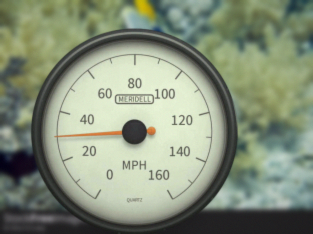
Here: 30 mph
